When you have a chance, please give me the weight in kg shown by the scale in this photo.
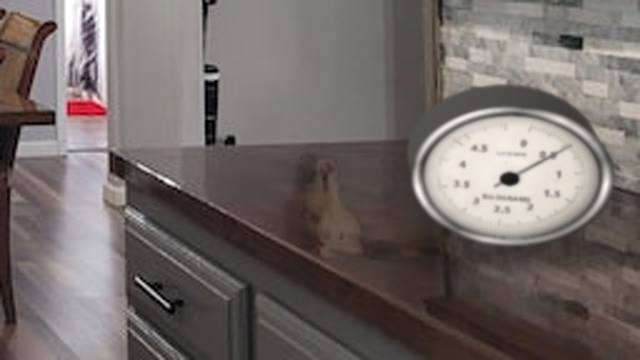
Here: 0.5 kg
